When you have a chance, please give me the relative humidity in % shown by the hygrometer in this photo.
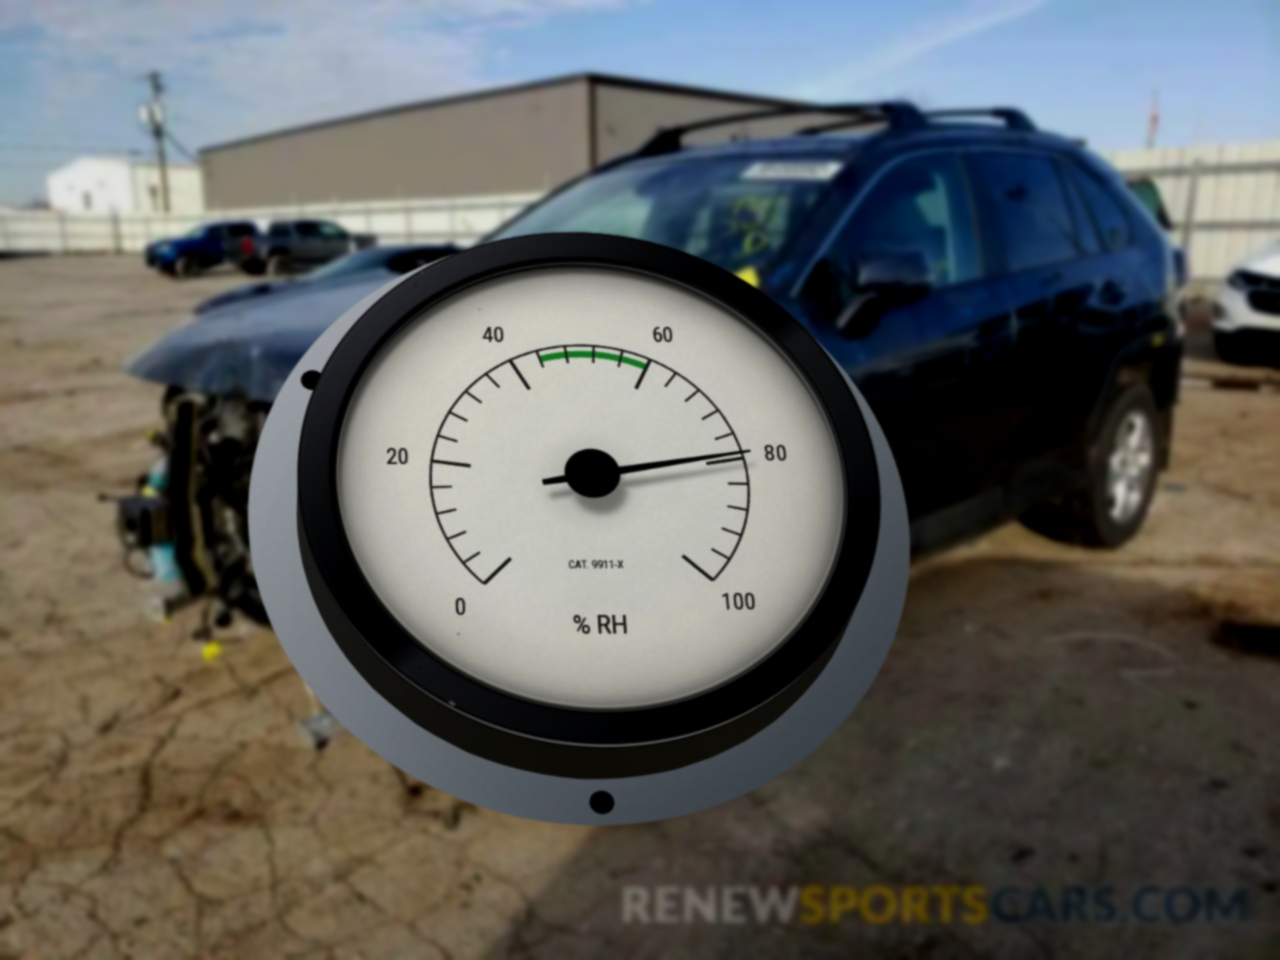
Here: 80 %
